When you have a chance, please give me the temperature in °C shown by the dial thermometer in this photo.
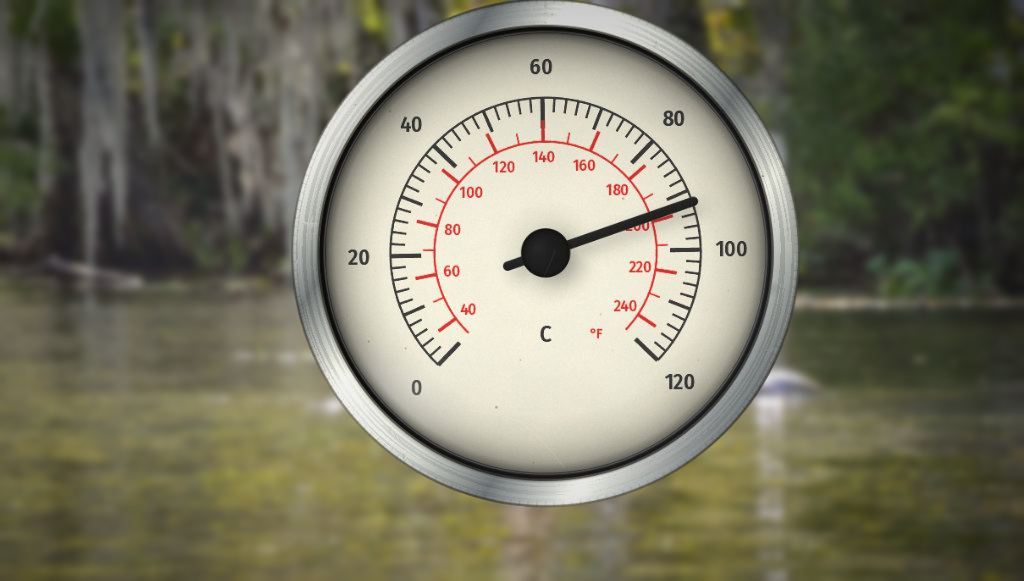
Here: 92 °C
